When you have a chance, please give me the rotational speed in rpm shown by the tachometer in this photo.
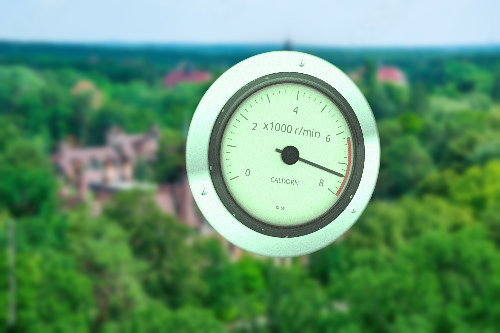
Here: 7400 rpm
